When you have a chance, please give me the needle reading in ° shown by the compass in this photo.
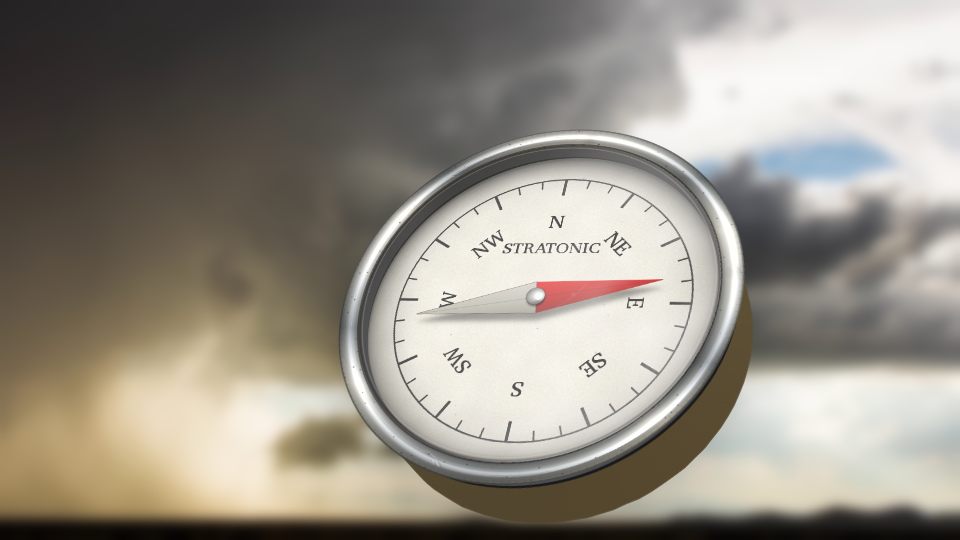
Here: 80 °
